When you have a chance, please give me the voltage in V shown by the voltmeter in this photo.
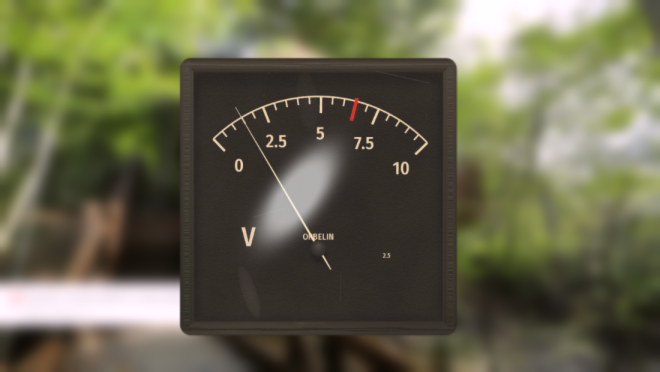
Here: 1.5 V
